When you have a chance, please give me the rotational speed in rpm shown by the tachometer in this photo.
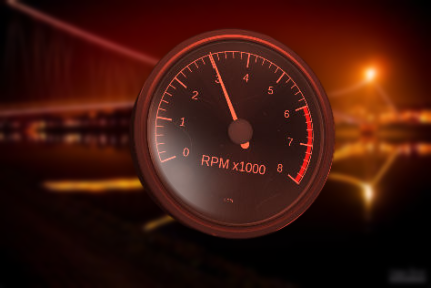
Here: 3000 rpm
